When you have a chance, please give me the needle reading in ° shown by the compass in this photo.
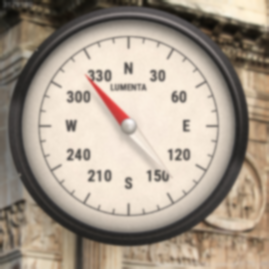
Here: 320 °
